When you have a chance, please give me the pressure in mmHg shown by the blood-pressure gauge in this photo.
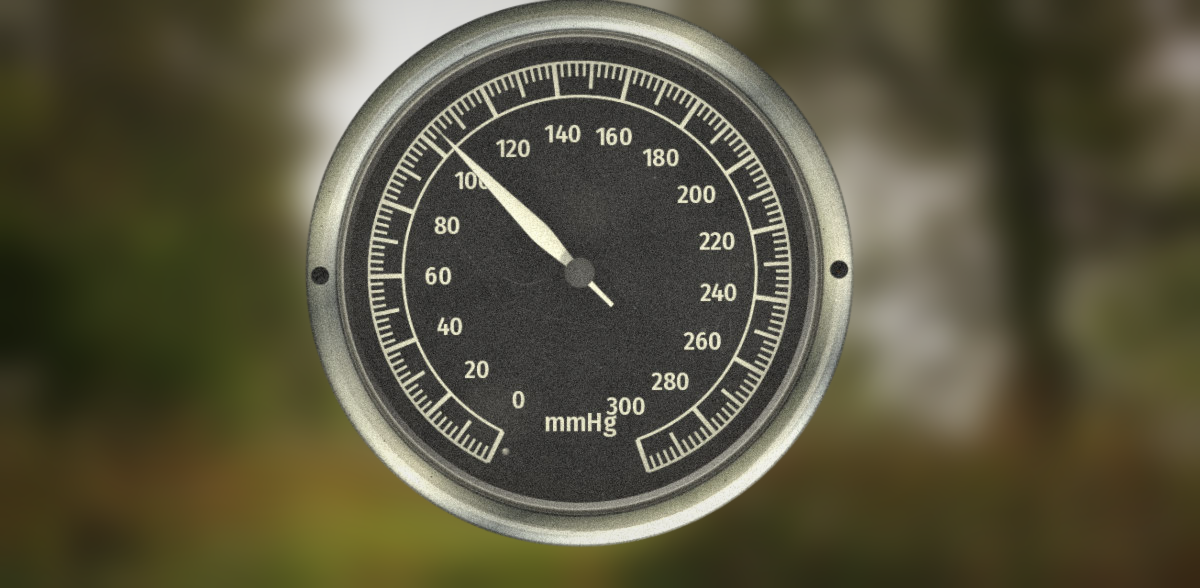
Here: 104 mmHg
